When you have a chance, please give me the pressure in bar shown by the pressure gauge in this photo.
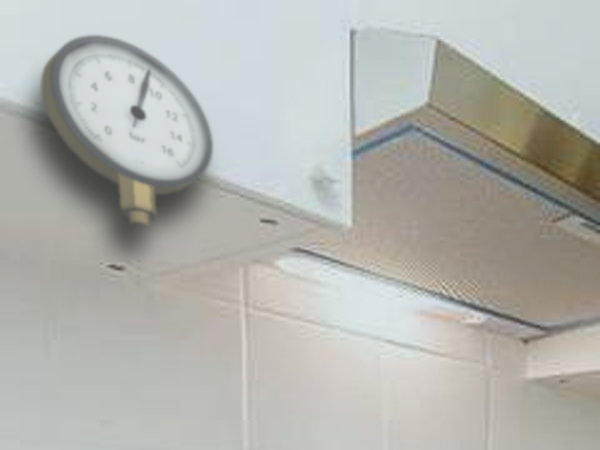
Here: 9 bar
